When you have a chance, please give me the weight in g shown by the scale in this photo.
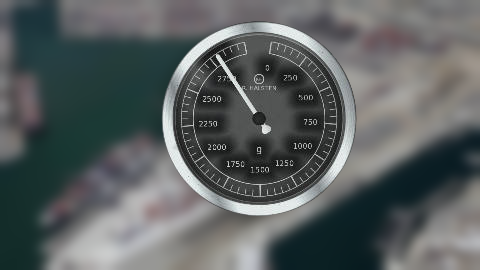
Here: 2800 g
